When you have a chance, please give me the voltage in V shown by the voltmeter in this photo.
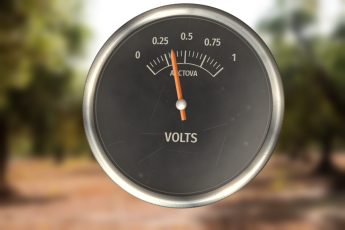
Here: 0.35 V
